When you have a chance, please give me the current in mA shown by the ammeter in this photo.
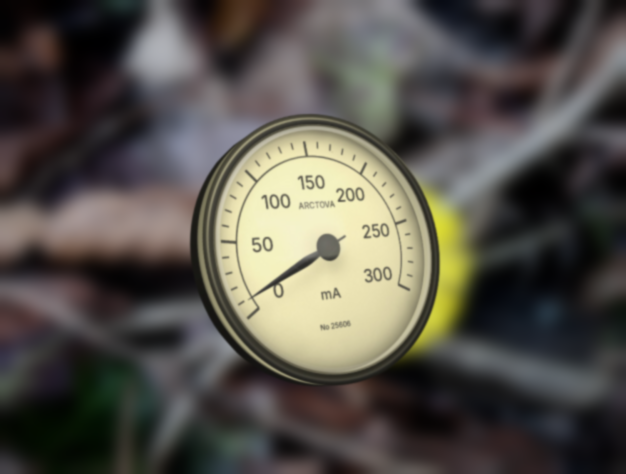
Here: 10 mA
